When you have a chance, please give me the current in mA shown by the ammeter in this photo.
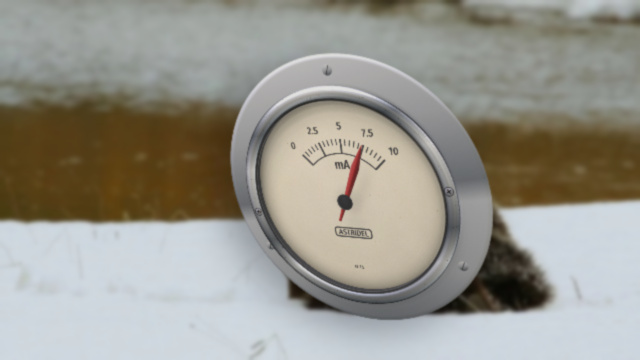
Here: 7.5 mA
